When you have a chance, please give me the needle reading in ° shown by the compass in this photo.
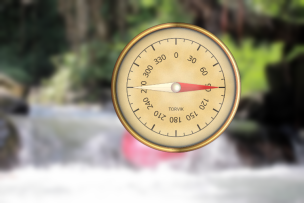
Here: 90 °
